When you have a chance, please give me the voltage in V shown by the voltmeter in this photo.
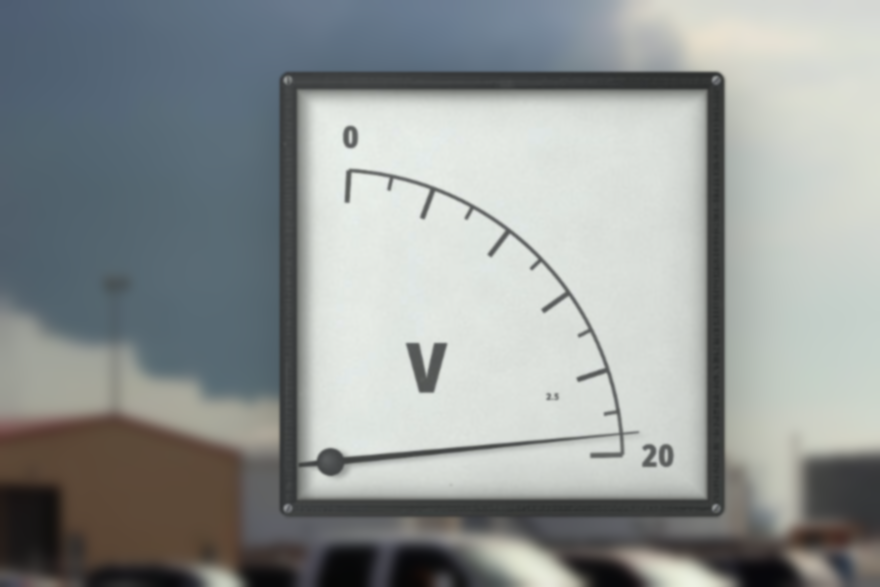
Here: 19 V
